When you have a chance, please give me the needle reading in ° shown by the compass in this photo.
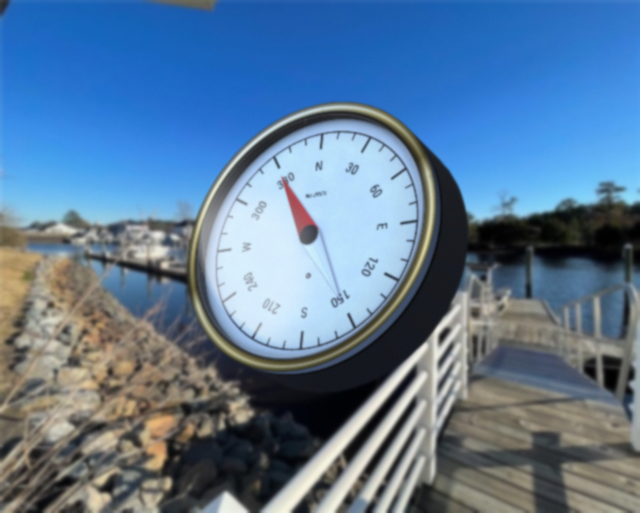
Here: 330 °
